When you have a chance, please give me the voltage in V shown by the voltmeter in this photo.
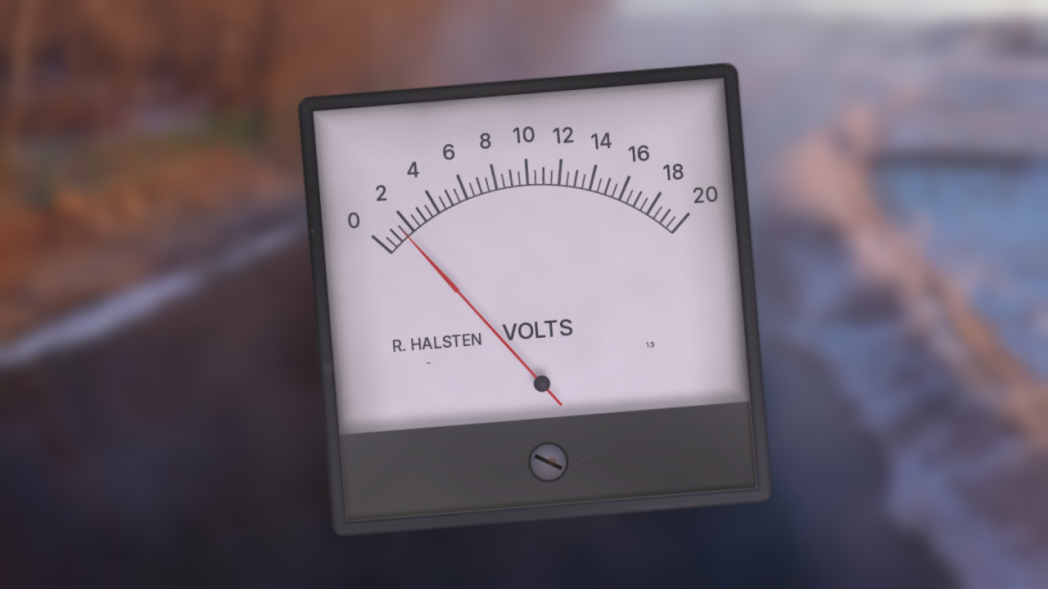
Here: 1.5 V
